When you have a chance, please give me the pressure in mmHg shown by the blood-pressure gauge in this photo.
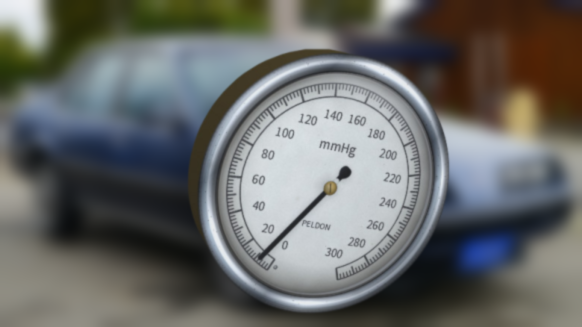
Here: 10 mmHg
